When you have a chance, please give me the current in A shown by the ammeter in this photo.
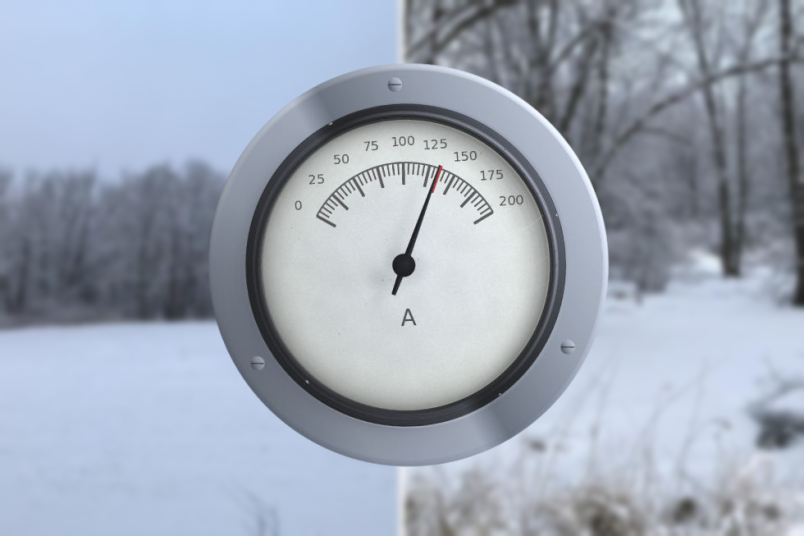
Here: 135 A
